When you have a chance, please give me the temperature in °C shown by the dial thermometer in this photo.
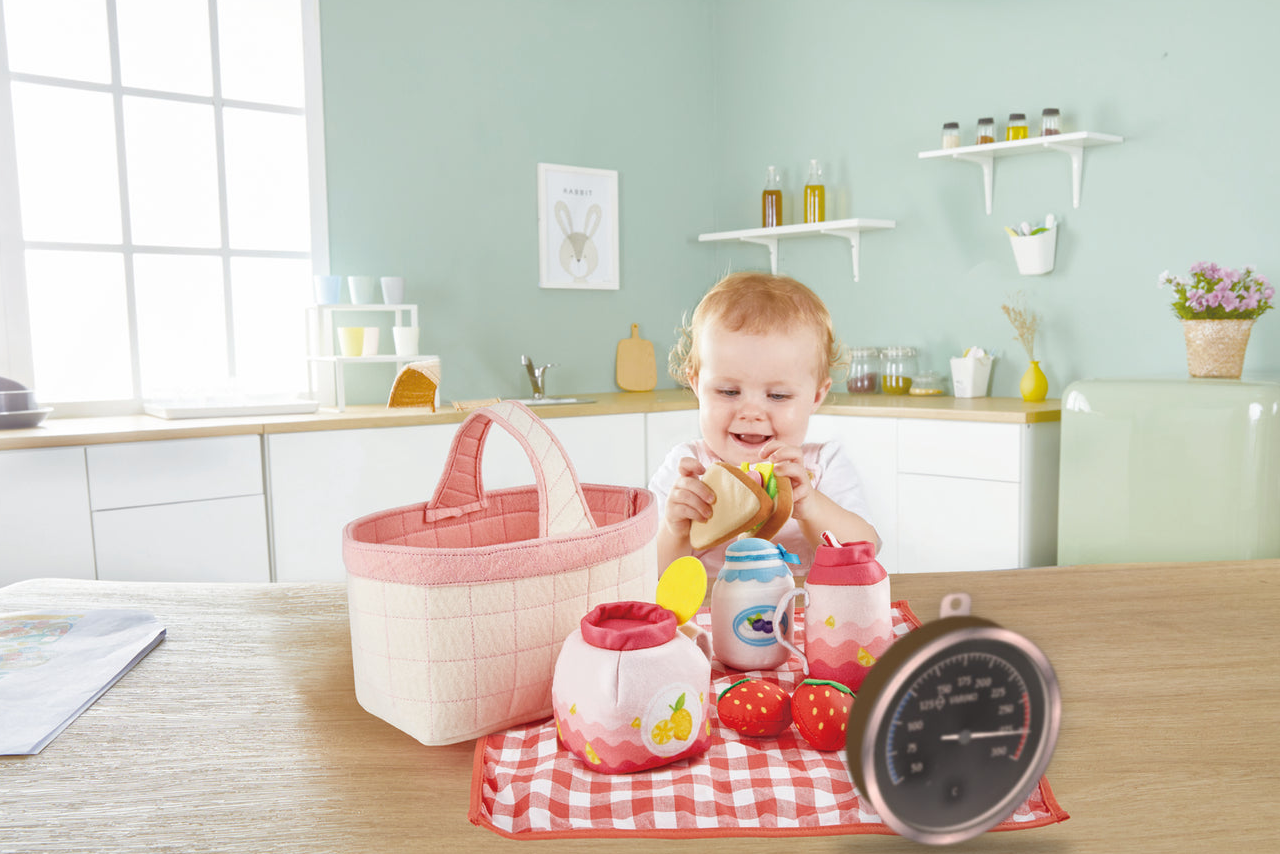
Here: 275 °C
